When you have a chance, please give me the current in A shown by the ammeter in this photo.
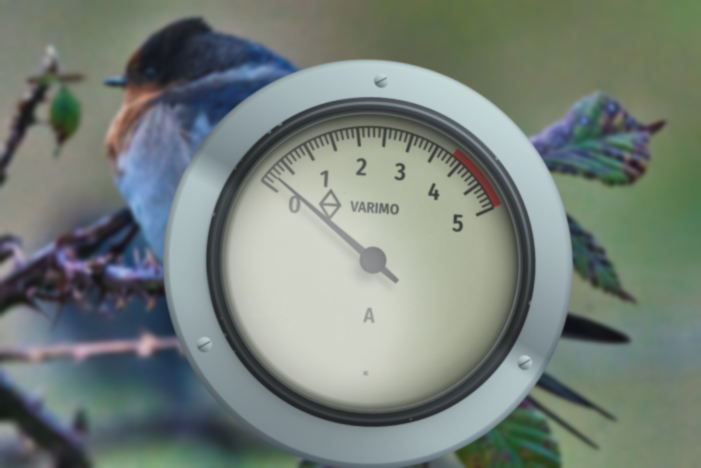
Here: 0.2 A
